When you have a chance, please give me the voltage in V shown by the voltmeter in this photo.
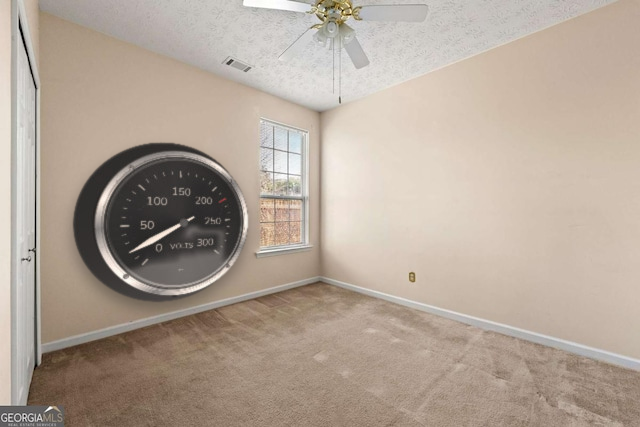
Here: 20 V
